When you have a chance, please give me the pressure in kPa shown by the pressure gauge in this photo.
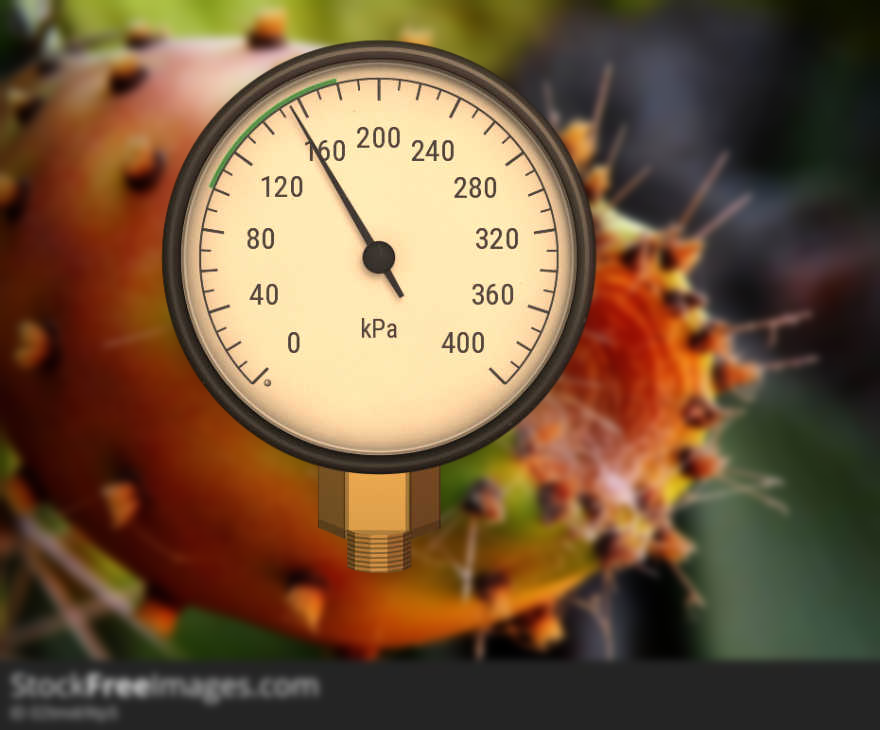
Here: 155 kPa
